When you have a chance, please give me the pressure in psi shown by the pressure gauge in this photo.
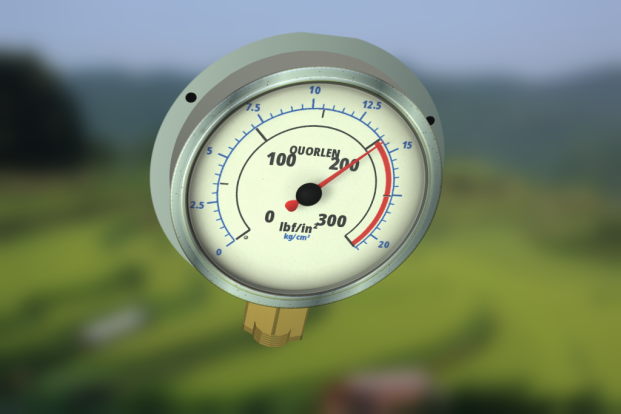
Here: 200 psi
